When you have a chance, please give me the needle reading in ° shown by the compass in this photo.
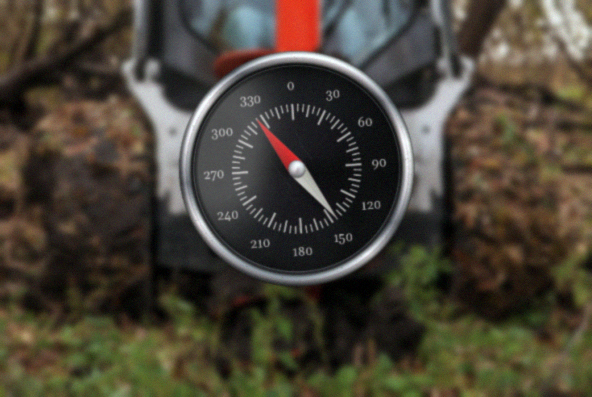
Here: 325 °
